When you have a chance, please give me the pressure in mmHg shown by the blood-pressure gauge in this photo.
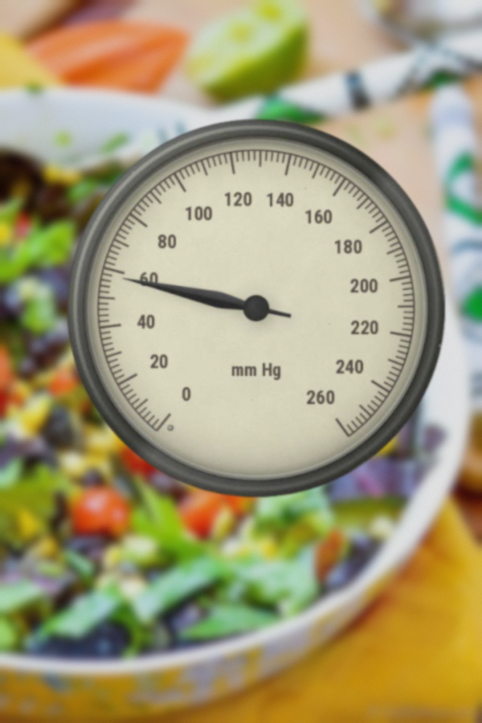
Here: 58 mmHg
